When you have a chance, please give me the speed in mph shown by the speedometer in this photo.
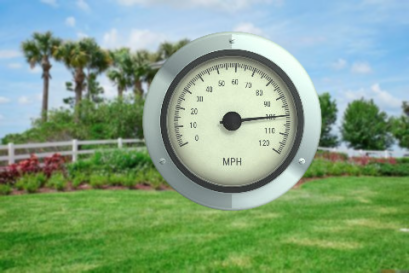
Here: 100 mph
